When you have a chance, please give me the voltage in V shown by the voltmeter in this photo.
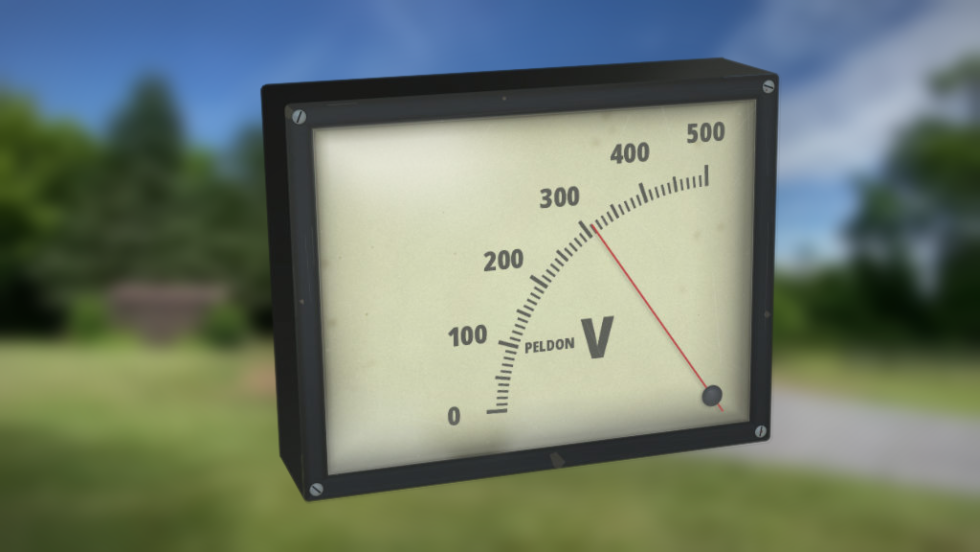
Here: 310 V
